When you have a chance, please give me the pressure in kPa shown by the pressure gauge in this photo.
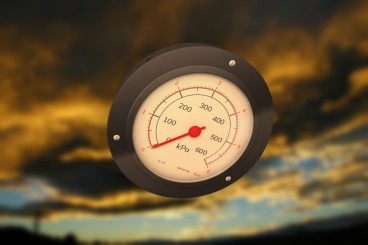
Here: 0 kPa
